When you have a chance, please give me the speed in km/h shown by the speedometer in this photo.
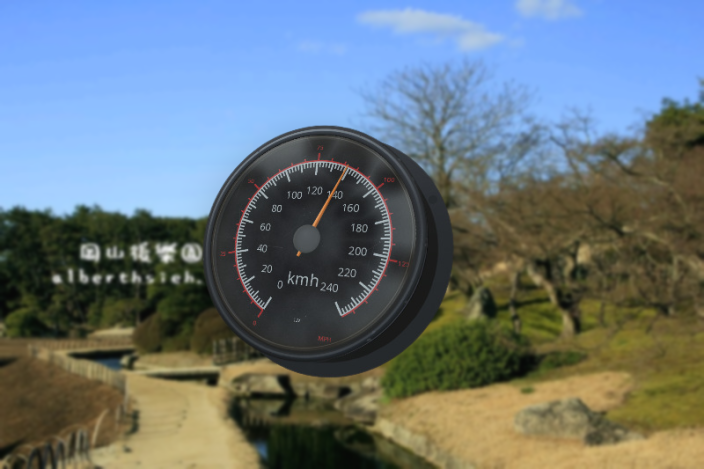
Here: 140 km/h
